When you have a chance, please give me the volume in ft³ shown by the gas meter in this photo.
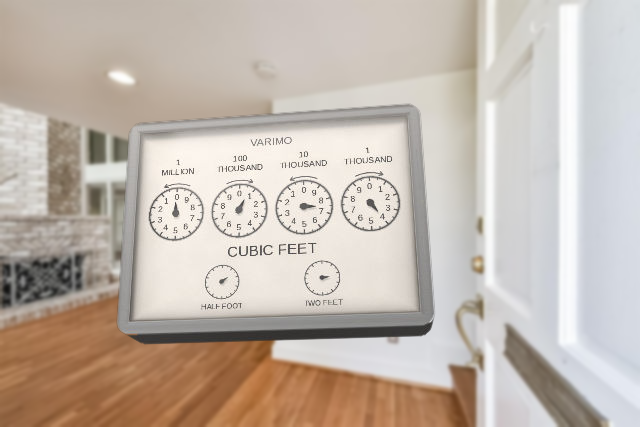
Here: 7400 ft³
